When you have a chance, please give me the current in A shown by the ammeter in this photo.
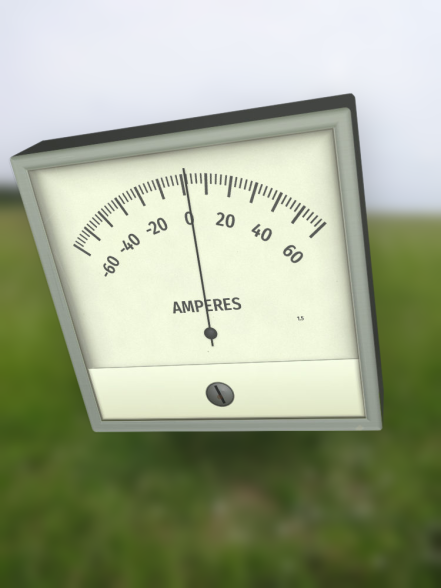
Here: 2 A
